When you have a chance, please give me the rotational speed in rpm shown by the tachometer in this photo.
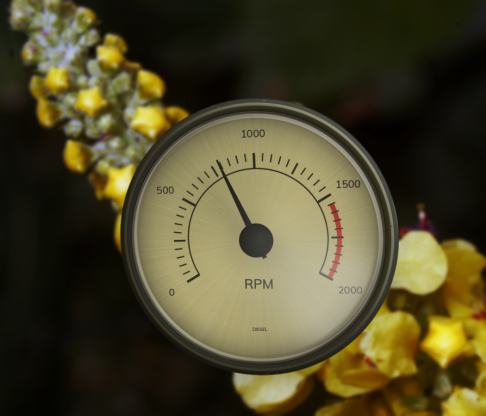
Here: 800 rpm
